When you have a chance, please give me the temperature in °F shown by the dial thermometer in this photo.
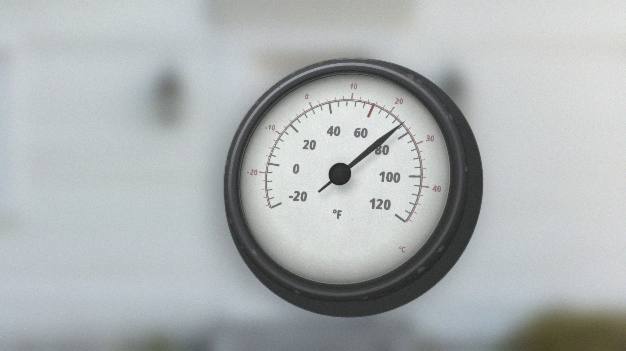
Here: 76 °F
